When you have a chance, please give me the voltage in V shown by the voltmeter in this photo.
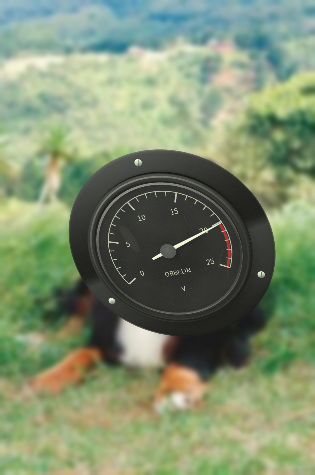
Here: 20 V
